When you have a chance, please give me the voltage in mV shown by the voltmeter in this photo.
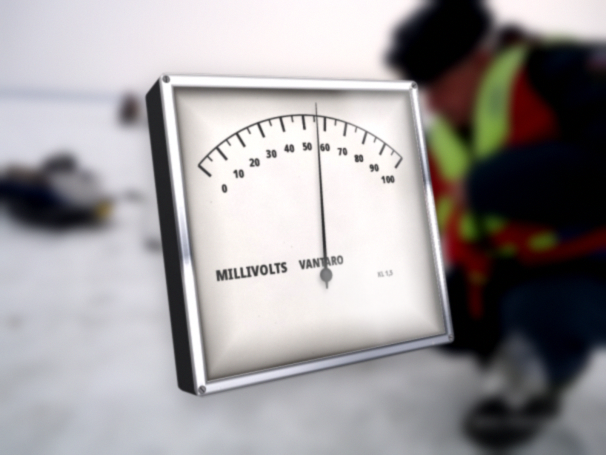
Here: 55 mV
